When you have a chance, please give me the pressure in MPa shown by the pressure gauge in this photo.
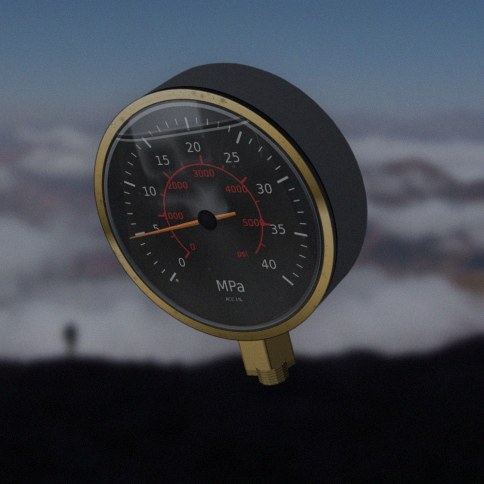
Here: 5 MPa
